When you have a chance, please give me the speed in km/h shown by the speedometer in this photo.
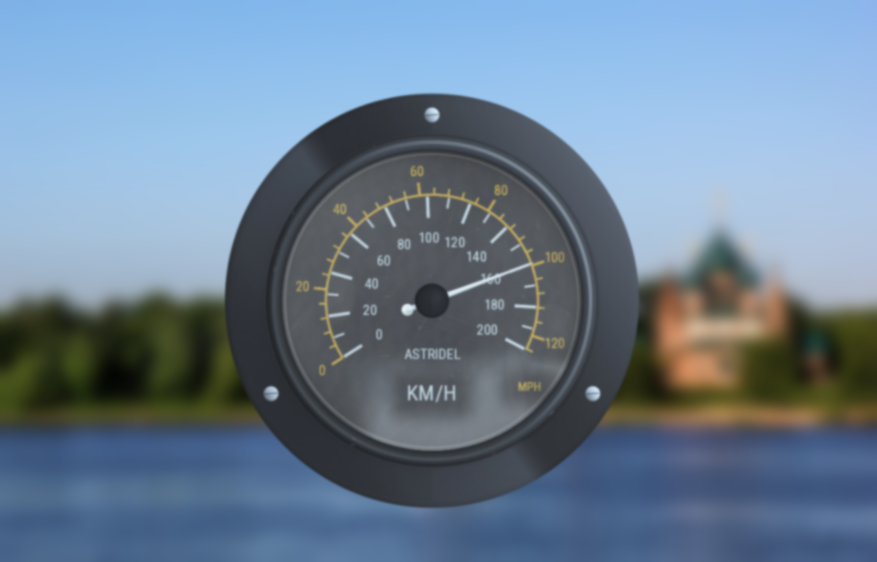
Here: 160 km/h
